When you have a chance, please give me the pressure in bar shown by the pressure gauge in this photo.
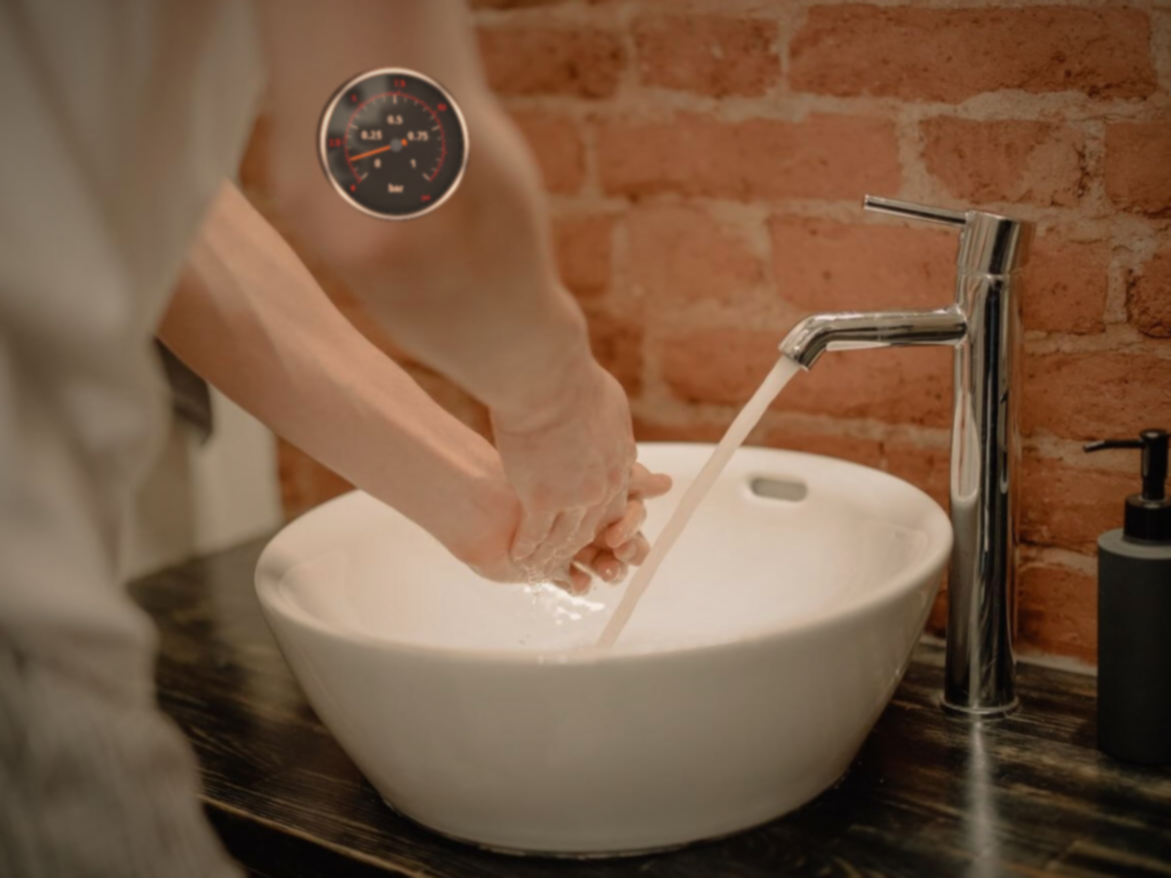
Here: 0.1 bar
